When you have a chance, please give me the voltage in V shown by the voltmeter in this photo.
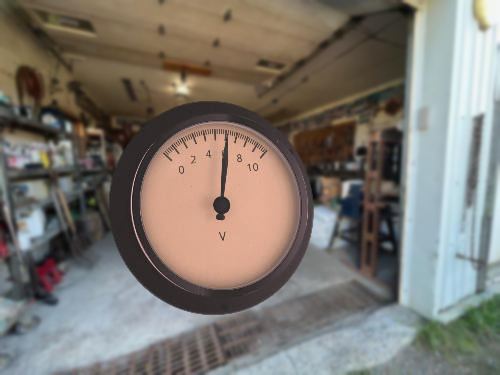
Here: 6 V
